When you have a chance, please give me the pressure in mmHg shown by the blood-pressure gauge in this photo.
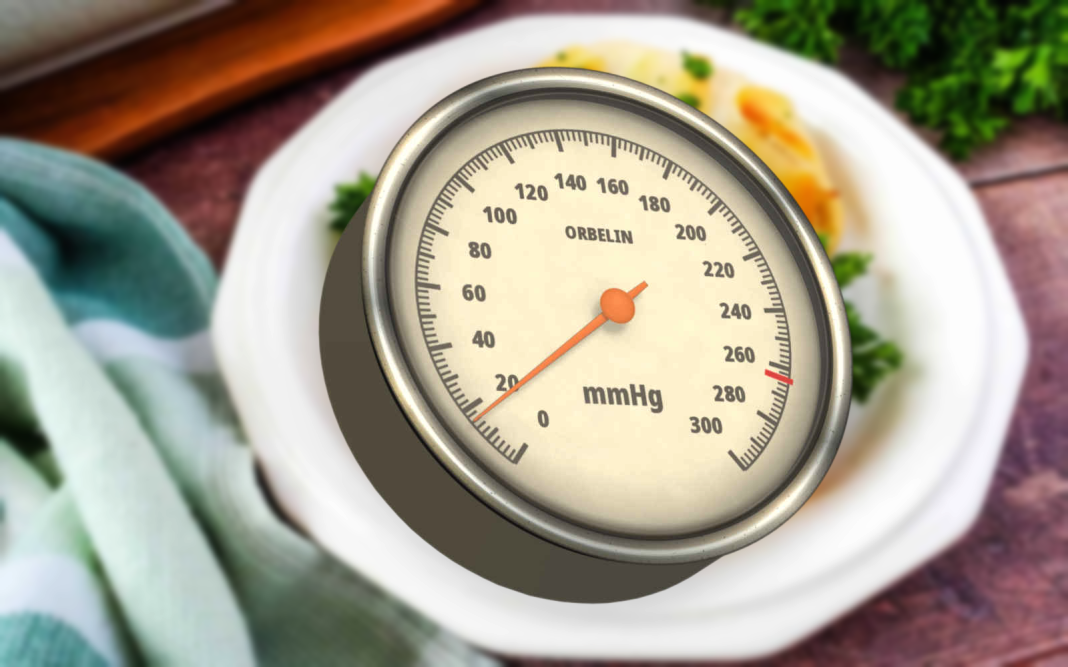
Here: 16 mmHg
